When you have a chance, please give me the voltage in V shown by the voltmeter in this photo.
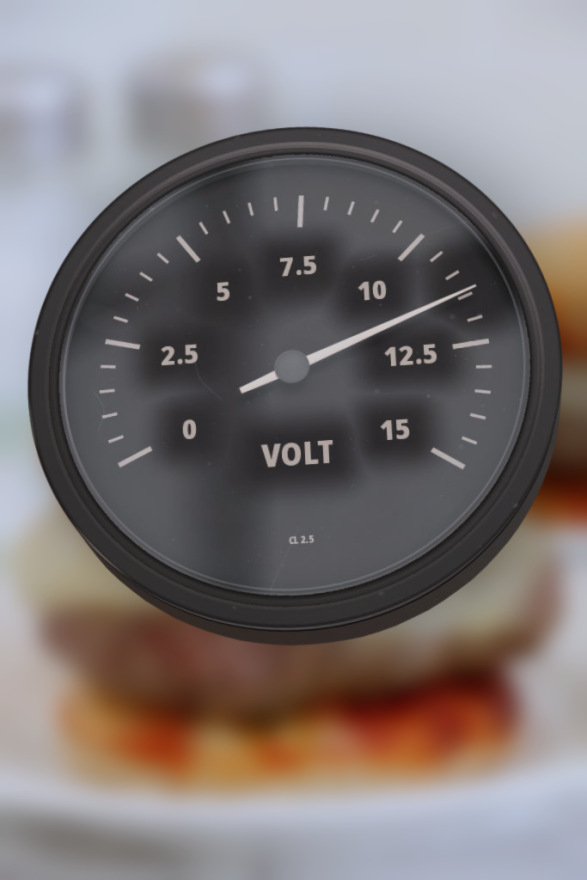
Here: 11.5 V
